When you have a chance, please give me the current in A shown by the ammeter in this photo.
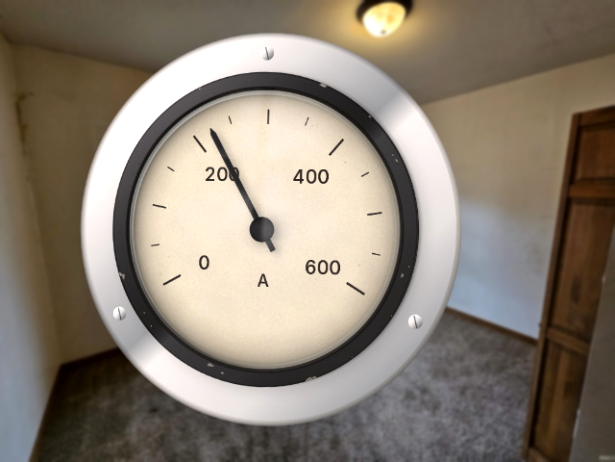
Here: 225 A
